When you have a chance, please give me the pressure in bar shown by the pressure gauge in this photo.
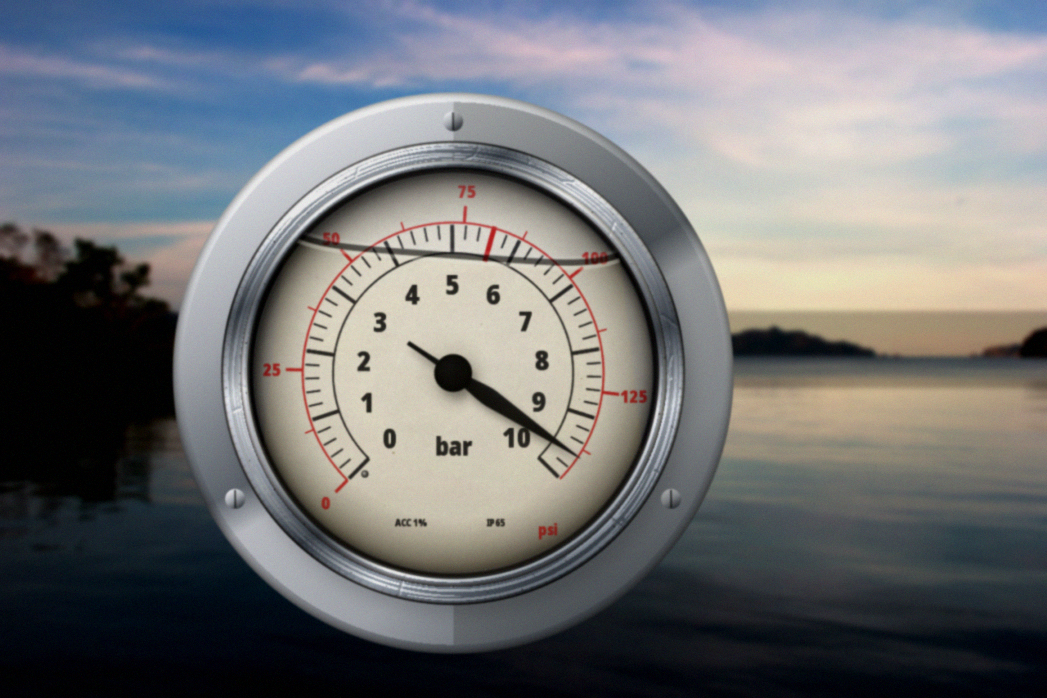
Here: 9.6 bar
